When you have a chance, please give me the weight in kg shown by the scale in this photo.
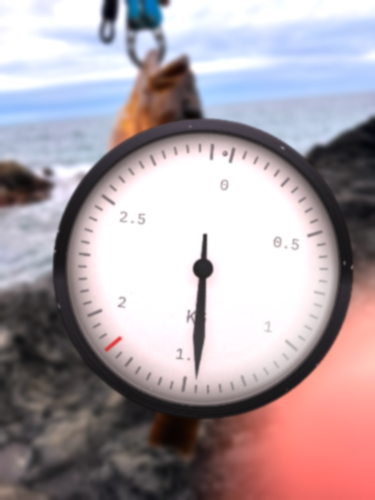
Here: 1.45 kg
